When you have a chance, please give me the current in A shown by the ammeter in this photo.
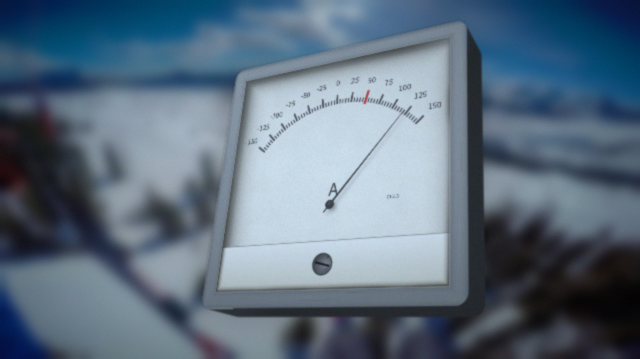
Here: 125 A
